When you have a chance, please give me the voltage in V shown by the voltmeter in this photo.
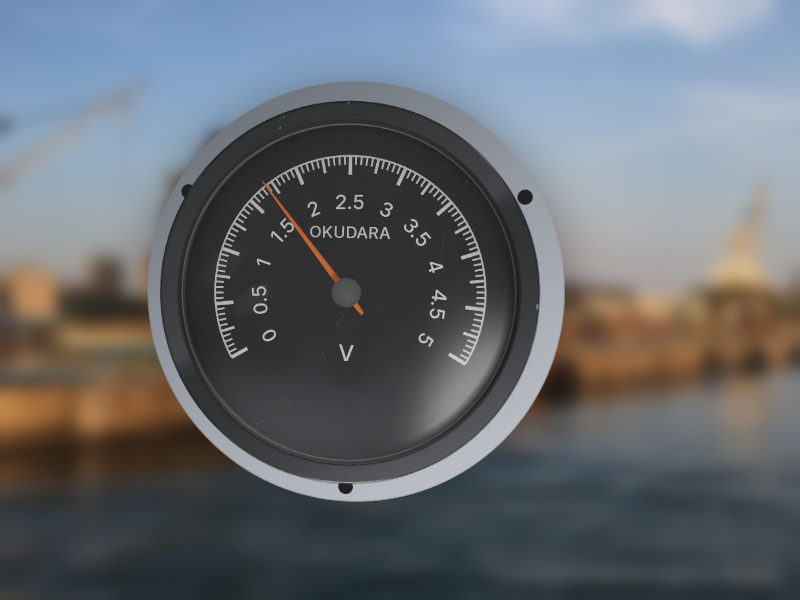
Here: 1.7 V
